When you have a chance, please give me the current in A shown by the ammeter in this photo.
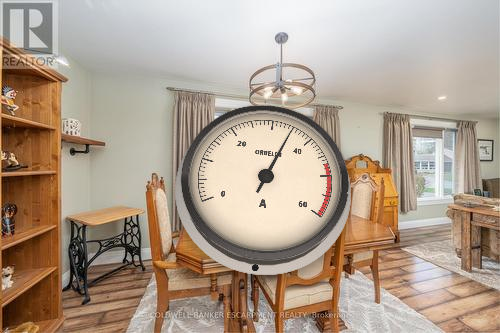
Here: 35 A
